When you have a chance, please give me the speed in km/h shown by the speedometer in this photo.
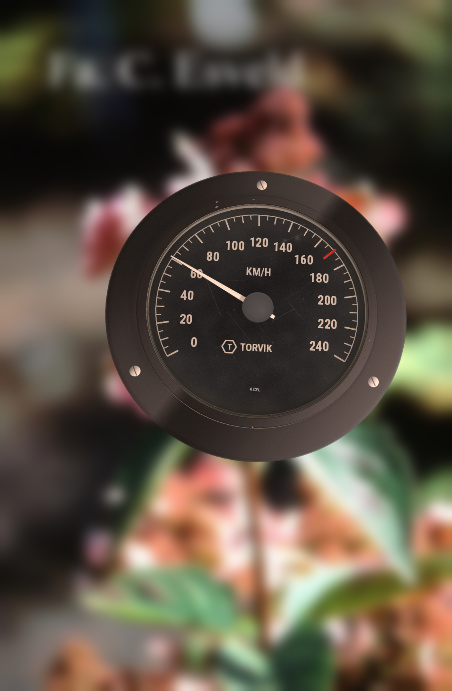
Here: 60 km/h
